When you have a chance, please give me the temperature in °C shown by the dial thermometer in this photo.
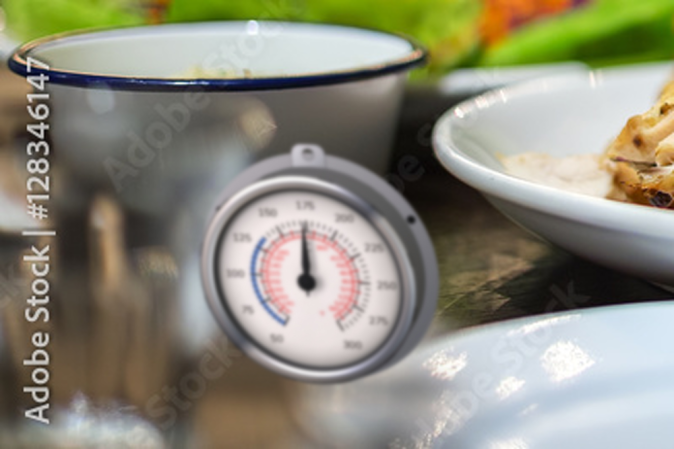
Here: 175 °C
